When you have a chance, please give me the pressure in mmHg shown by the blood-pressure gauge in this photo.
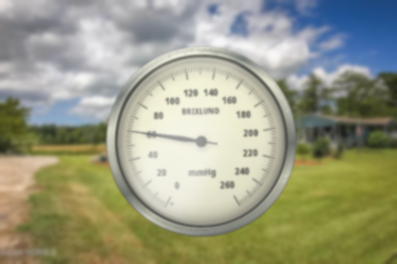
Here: 60 mmHg
